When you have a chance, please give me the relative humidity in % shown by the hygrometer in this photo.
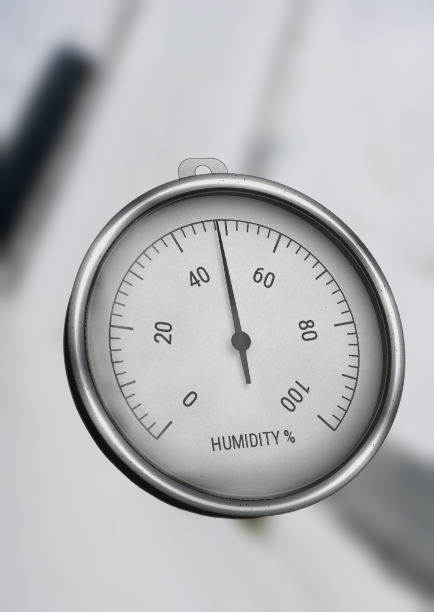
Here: 48 %
